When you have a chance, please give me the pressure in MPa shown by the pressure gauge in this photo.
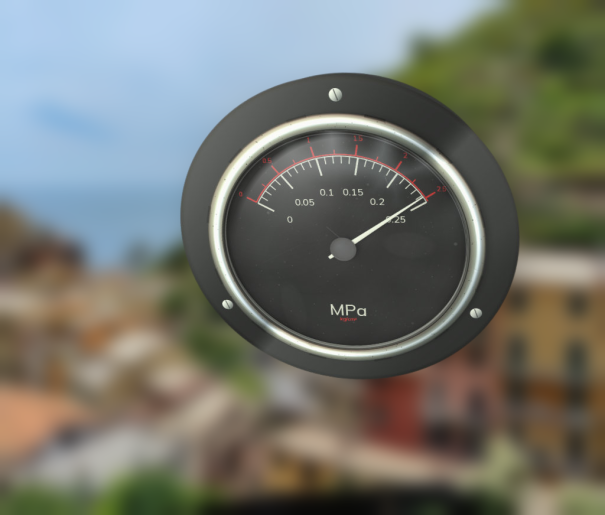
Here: 0.24 MPa
